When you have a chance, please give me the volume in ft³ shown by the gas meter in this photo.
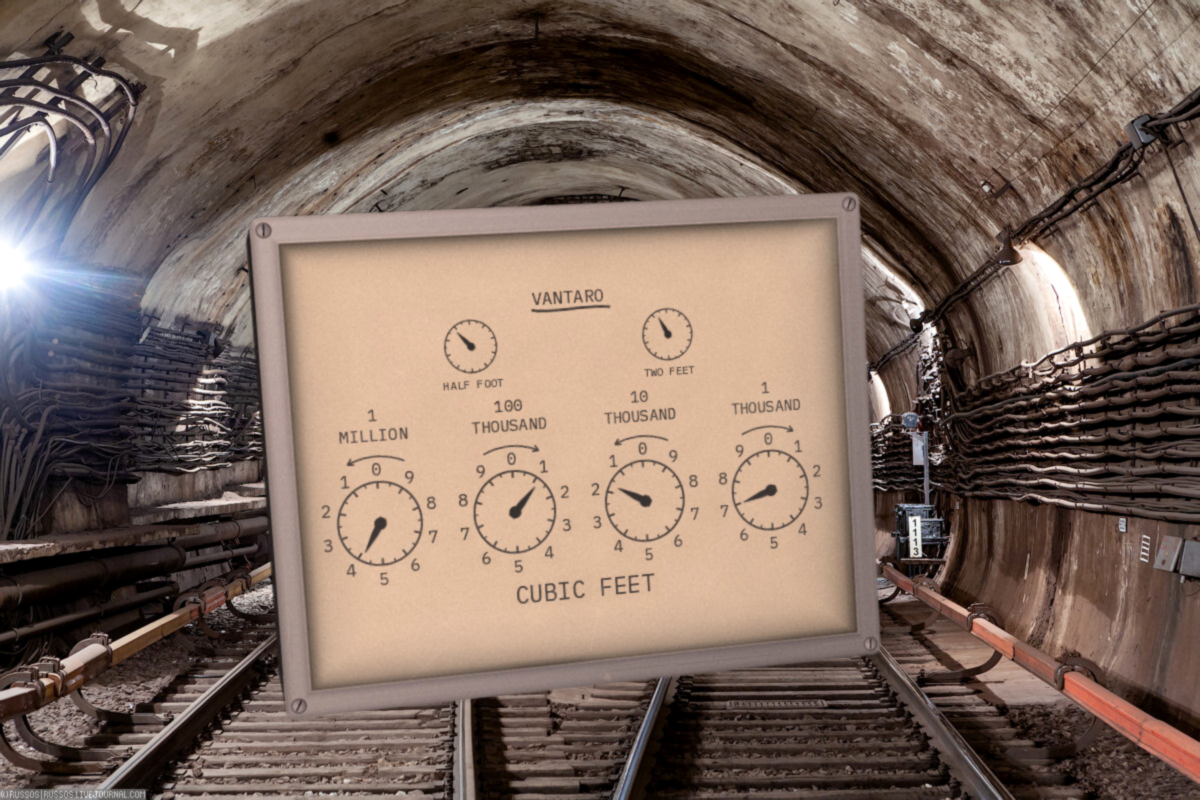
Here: 411700 ft³
